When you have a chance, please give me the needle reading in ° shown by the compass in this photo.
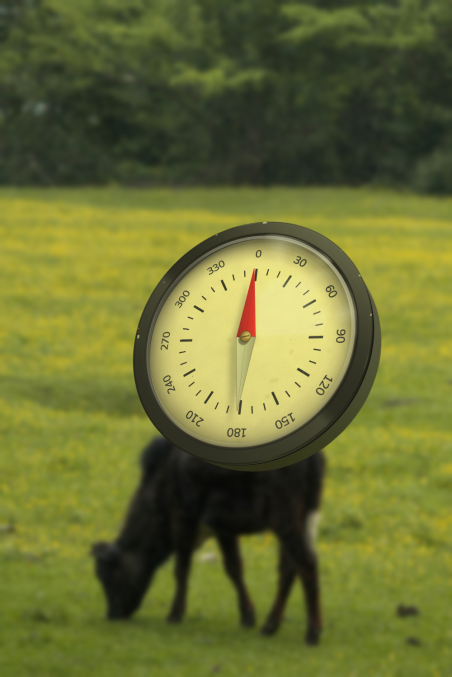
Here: 0 °
